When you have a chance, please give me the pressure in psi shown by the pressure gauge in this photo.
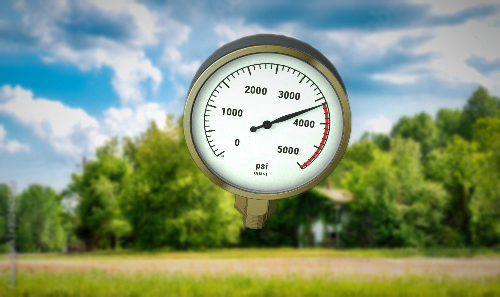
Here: 3600 psi
